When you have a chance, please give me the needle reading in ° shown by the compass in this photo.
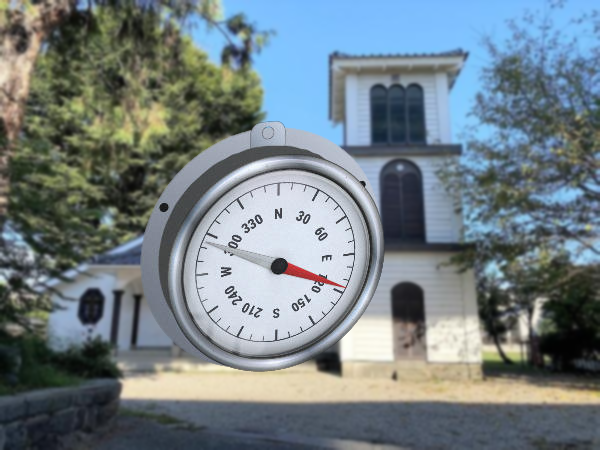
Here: 115 °
